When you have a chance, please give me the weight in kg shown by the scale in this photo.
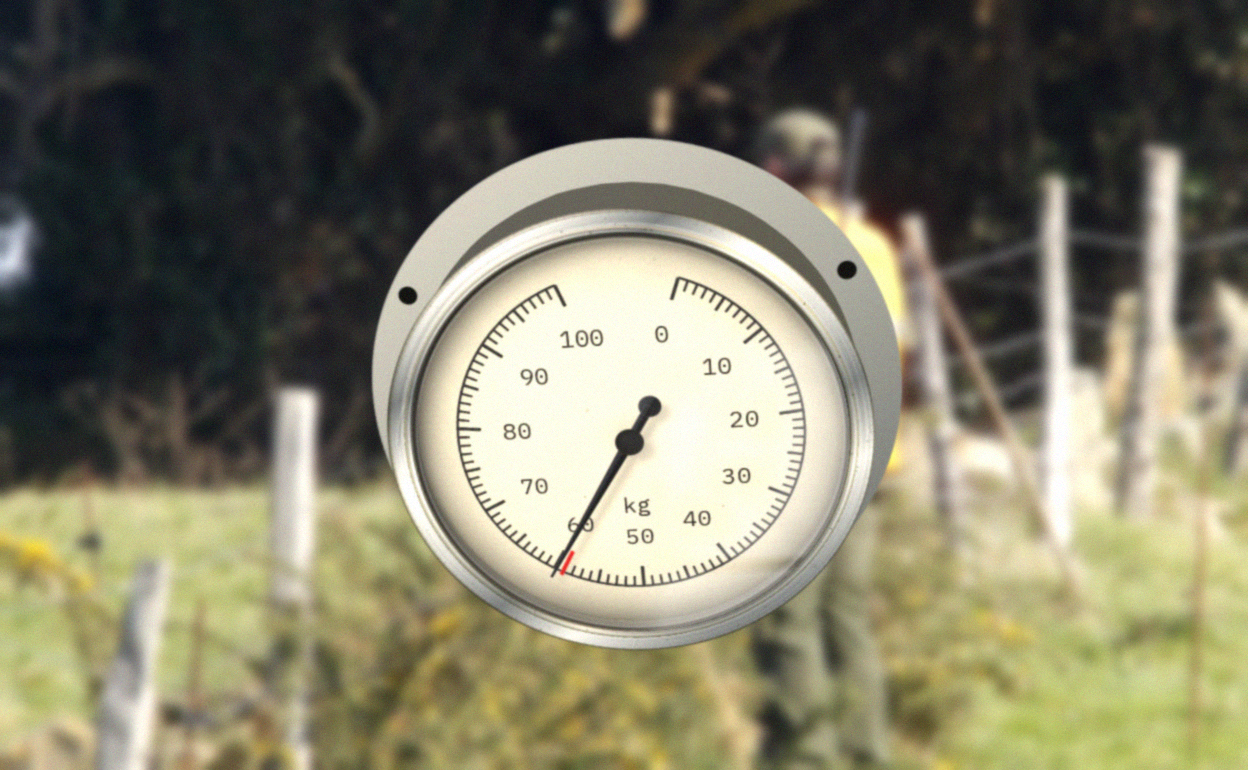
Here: 60 kg
